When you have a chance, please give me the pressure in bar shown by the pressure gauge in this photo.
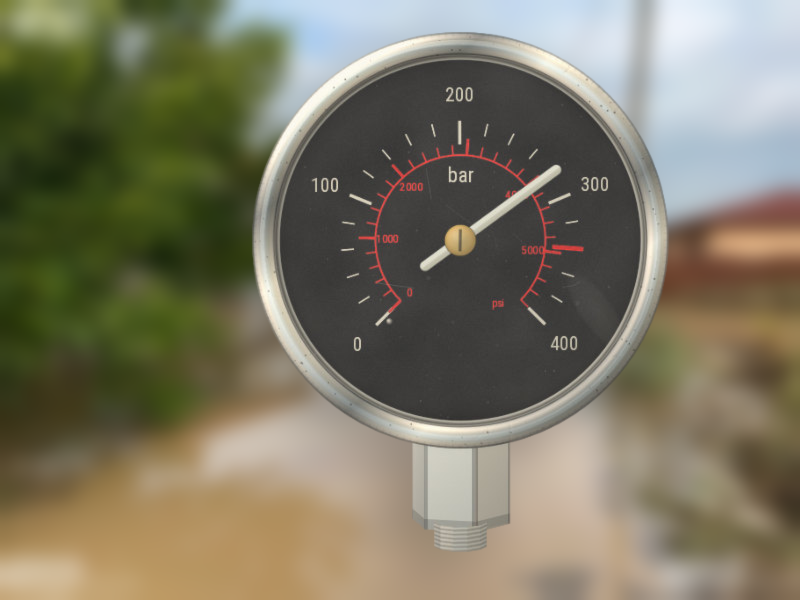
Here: 280 bar
